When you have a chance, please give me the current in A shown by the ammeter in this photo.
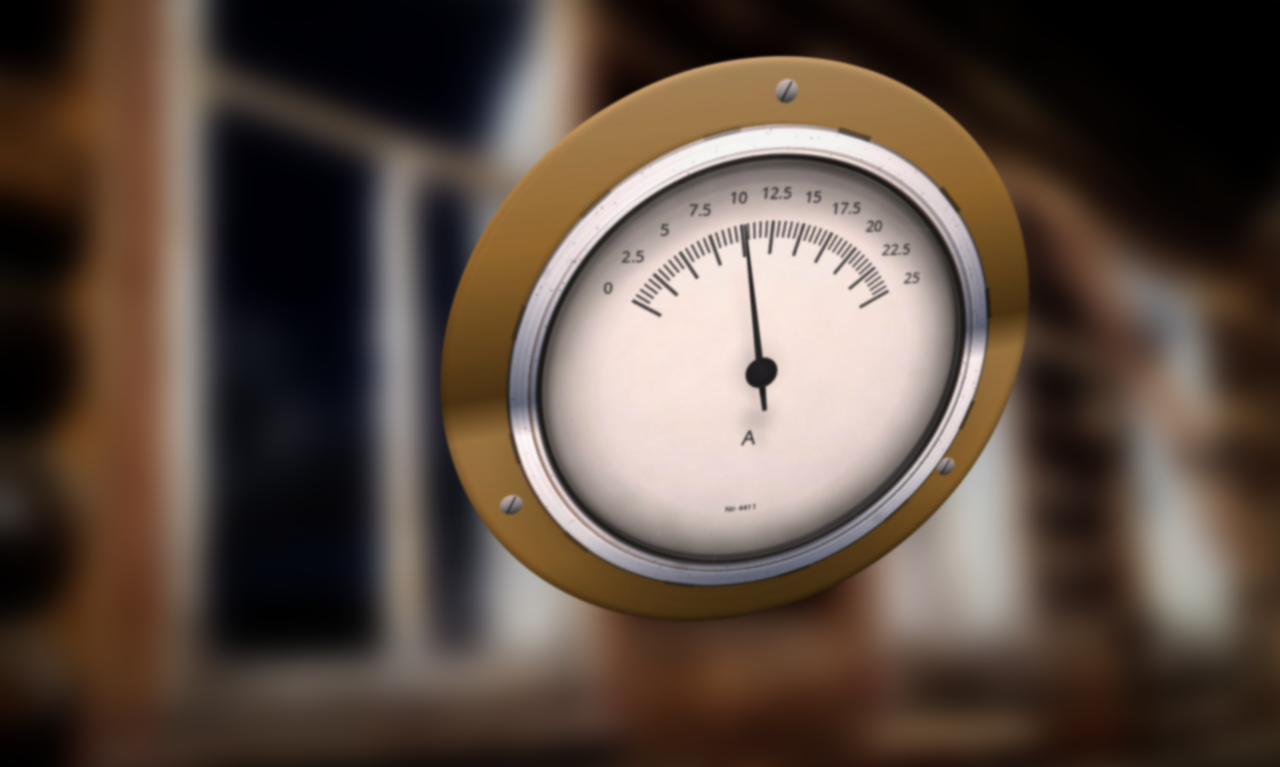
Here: 10 A
